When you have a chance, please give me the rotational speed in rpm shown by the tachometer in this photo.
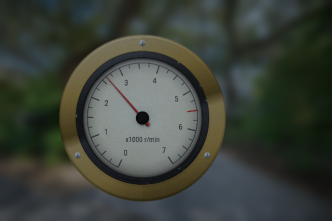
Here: 2625 rpm
